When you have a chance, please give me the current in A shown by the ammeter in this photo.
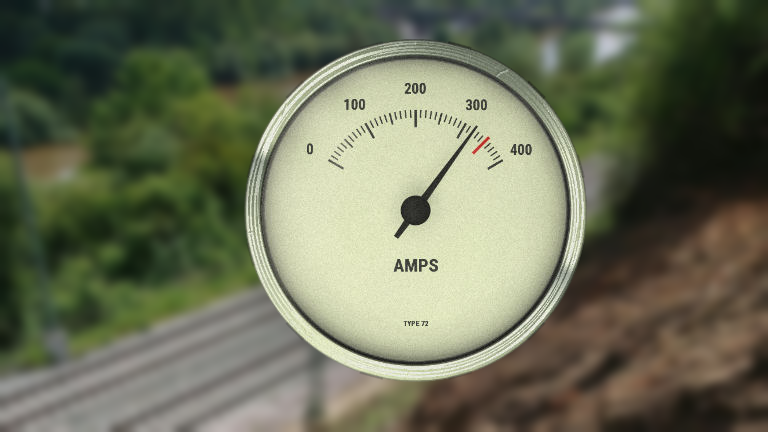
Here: 320 A
